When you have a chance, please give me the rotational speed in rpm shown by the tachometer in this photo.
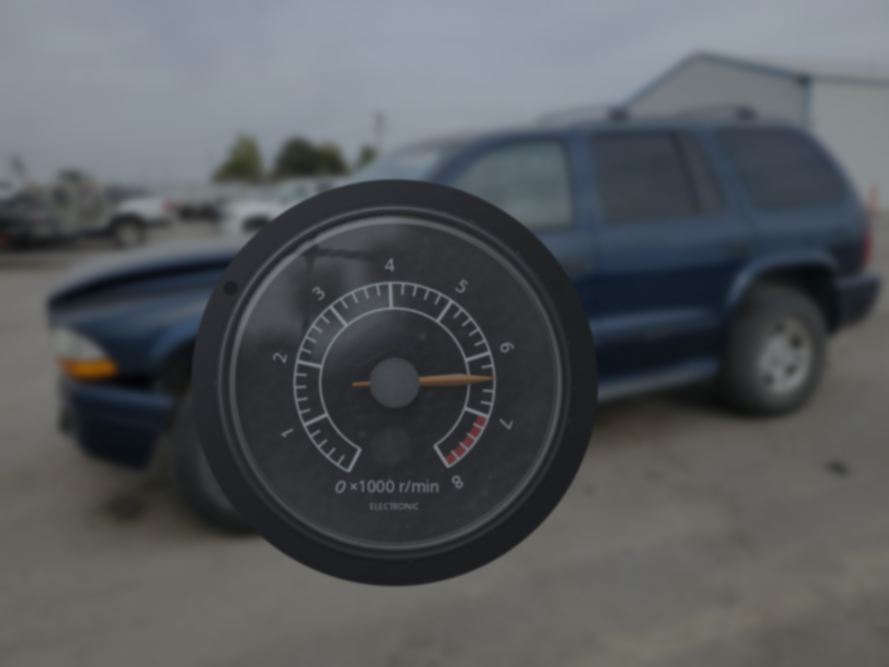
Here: 6400 rpm
